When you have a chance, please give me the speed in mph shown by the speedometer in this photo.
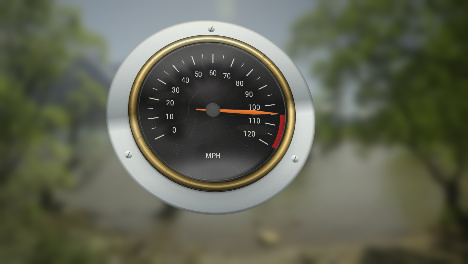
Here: 105 mph
